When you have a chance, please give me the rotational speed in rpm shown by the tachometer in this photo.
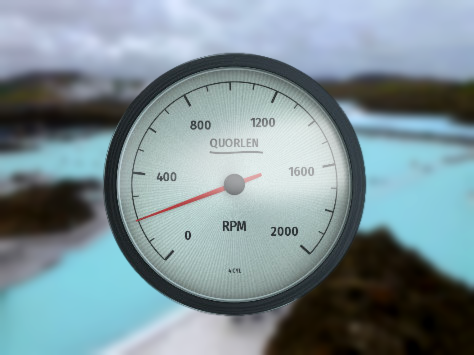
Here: 200 rpm
